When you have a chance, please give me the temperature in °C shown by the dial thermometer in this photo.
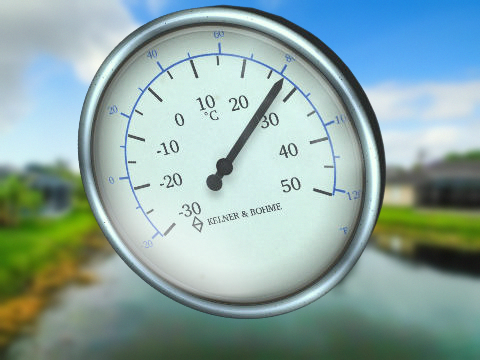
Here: 27.5 °C
